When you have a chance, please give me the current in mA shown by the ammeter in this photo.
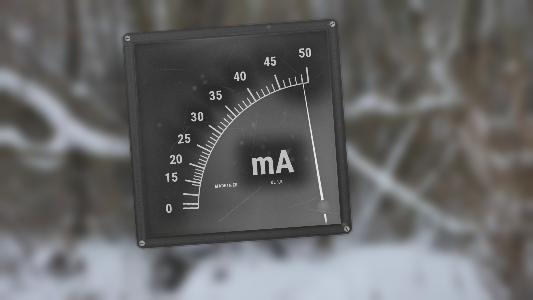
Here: 49 mA
